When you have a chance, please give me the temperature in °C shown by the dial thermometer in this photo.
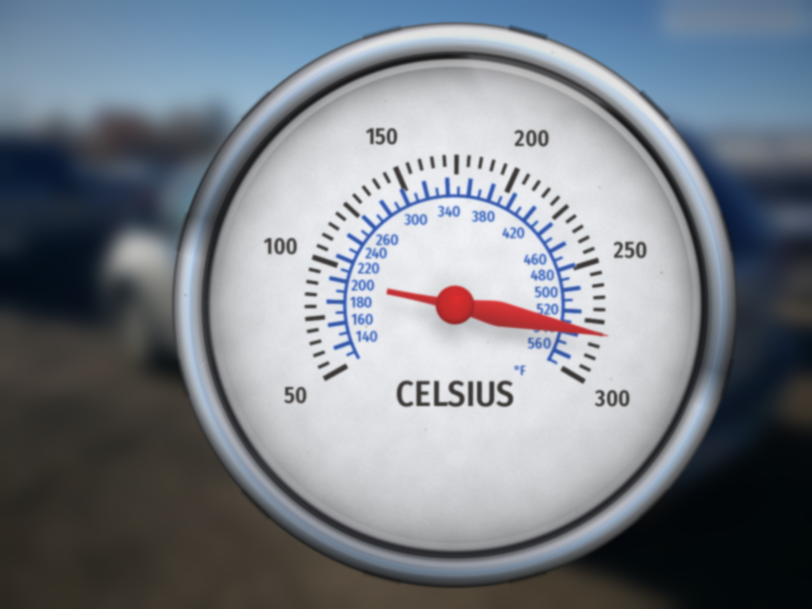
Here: 280 °C
